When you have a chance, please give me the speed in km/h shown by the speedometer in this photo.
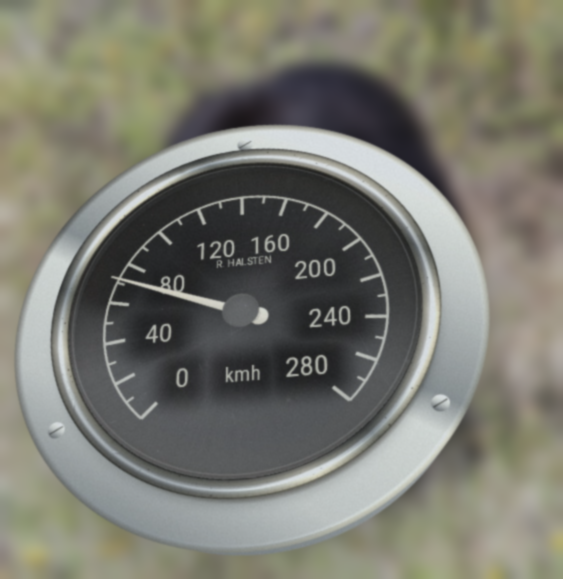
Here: 70 km/h
